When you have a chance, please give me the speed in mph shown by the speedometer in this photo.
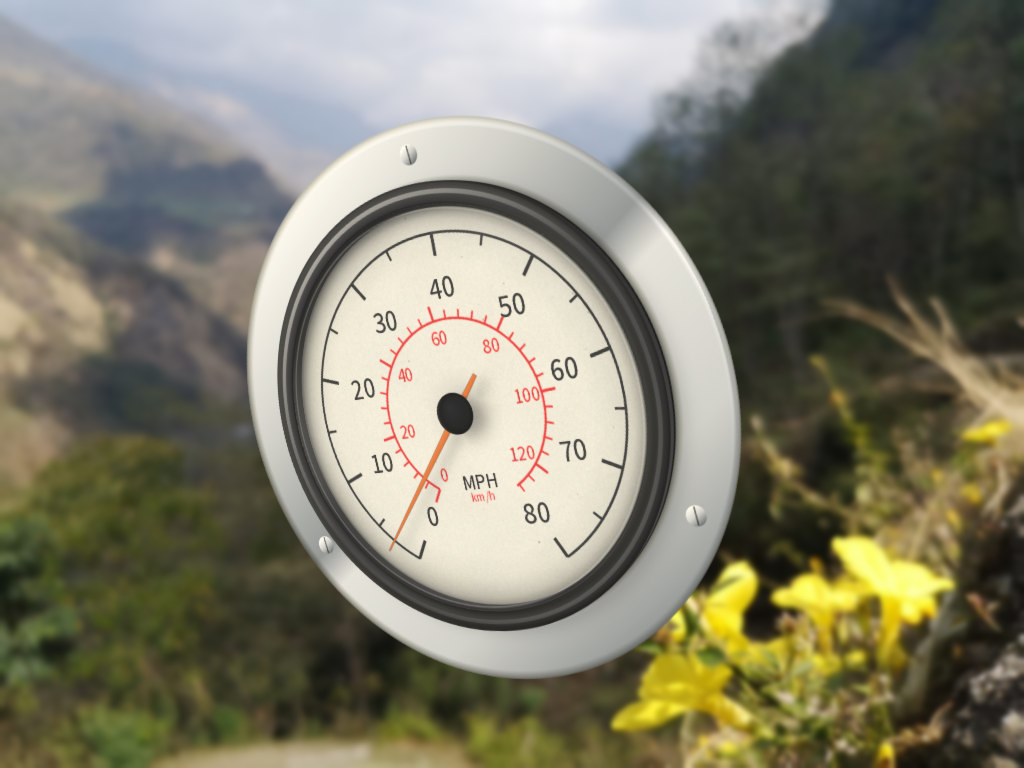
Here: 2.5 mph
